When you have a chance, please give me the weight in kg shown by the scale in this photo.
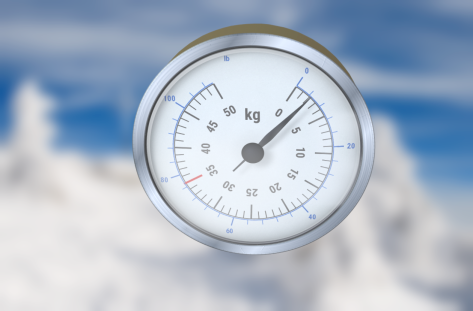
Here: 2 kg
